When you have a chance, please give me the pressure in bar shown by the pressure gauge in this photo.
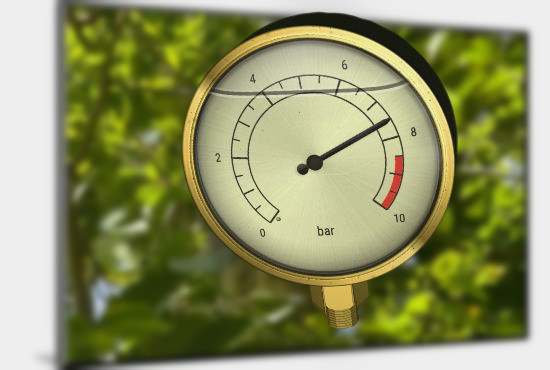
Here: 7.5 bar
